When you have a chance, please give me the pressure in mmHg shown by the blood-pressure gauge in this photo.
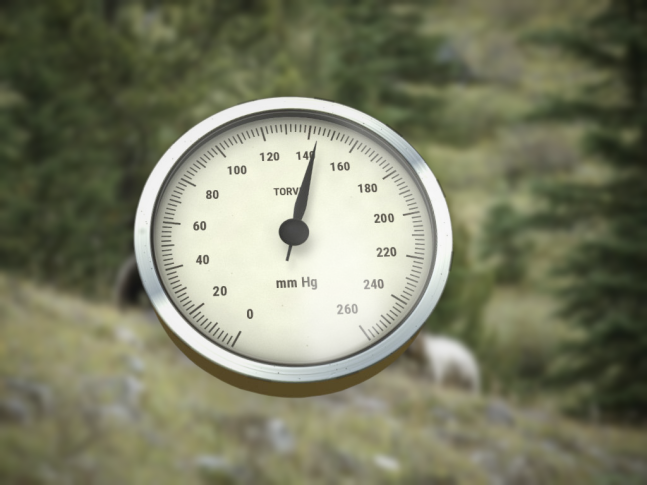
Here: 144 mmHg
